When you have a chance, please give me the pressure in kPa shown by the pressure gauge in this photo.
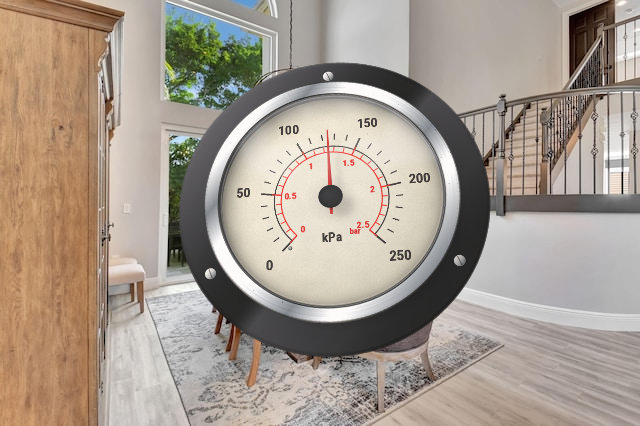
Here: 125 kPa
